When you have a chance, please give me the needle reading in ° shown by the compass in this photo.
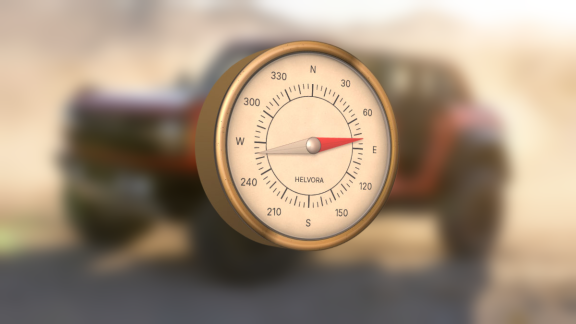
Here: 80 °
